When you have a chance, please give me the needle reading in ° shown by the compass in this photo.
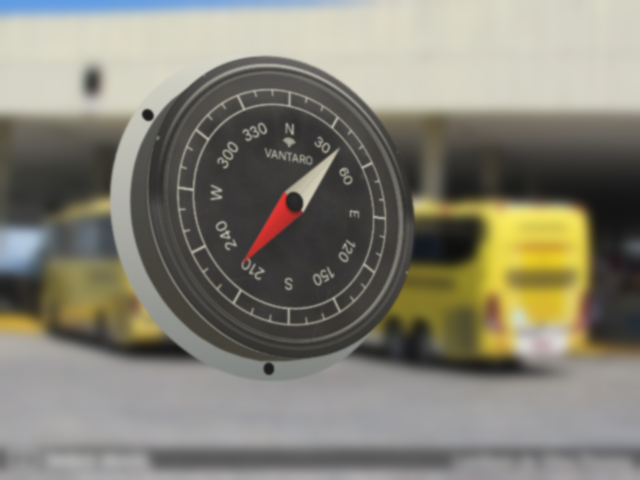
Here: 220 °
